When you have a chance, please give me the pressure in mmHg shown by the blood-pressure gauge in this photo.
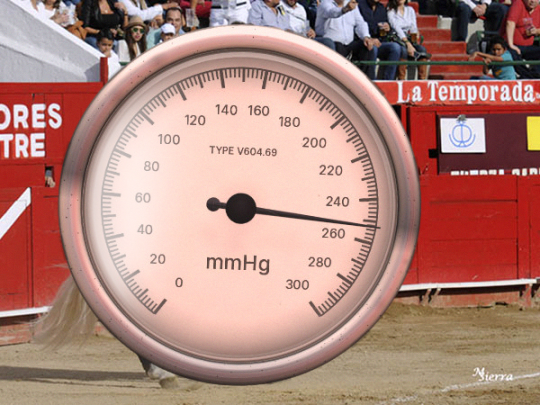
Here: 252 mmHg
